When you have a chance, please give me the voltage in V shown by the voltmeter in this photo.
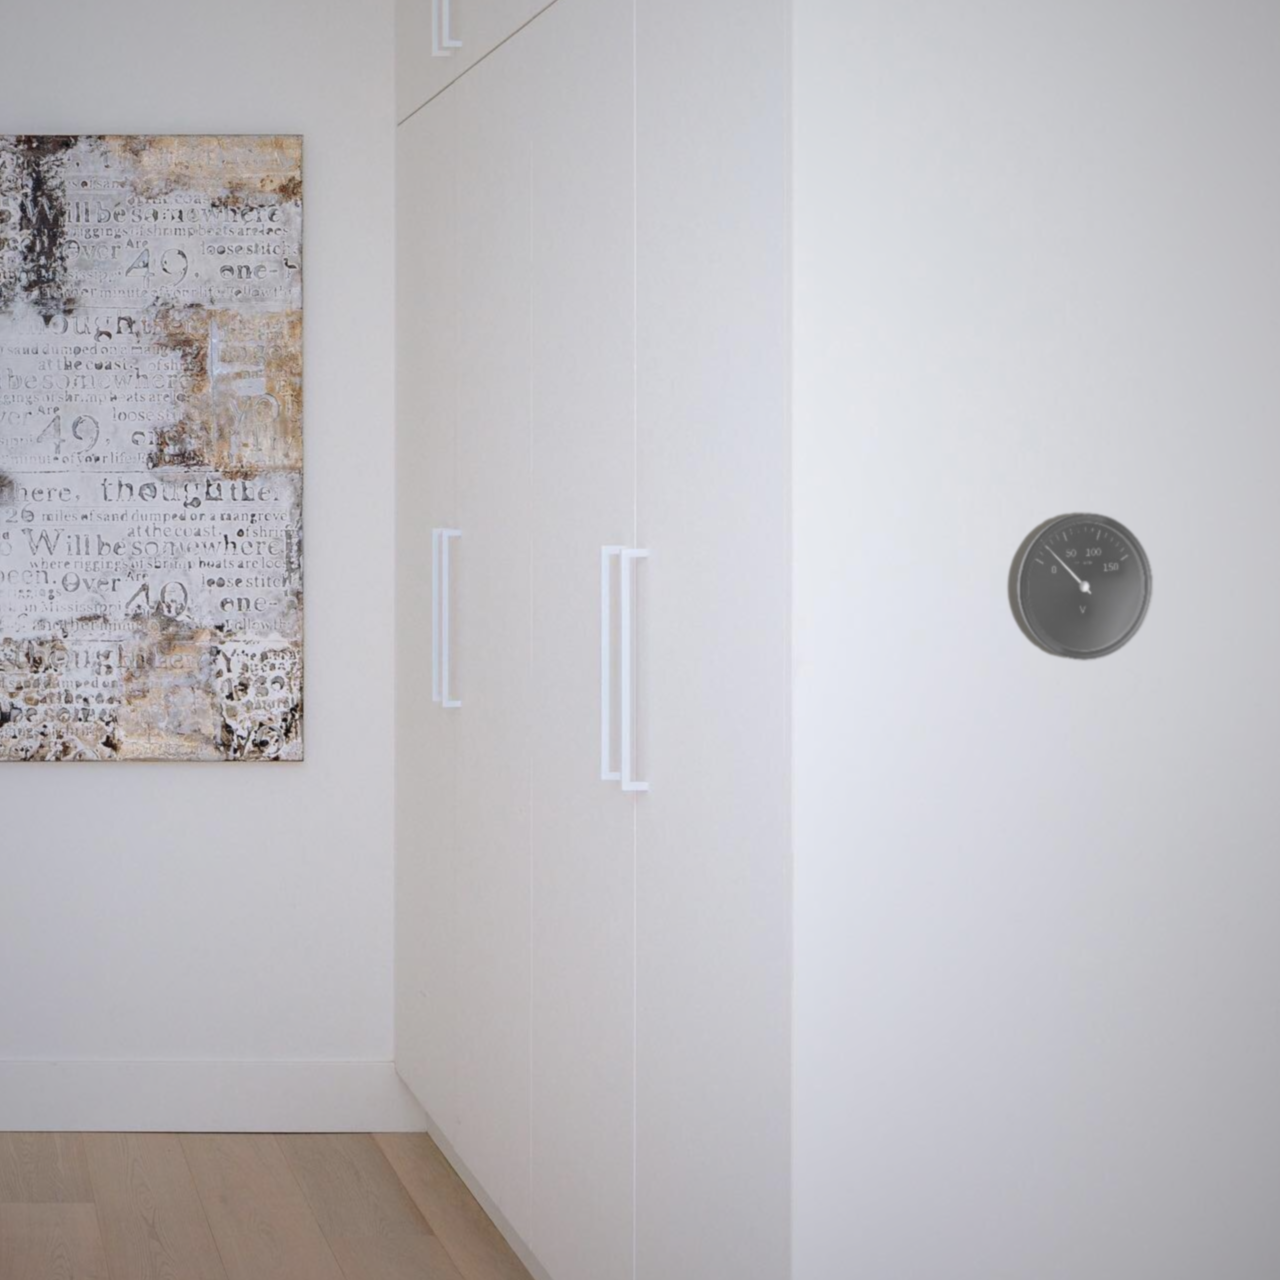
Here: 20 V
